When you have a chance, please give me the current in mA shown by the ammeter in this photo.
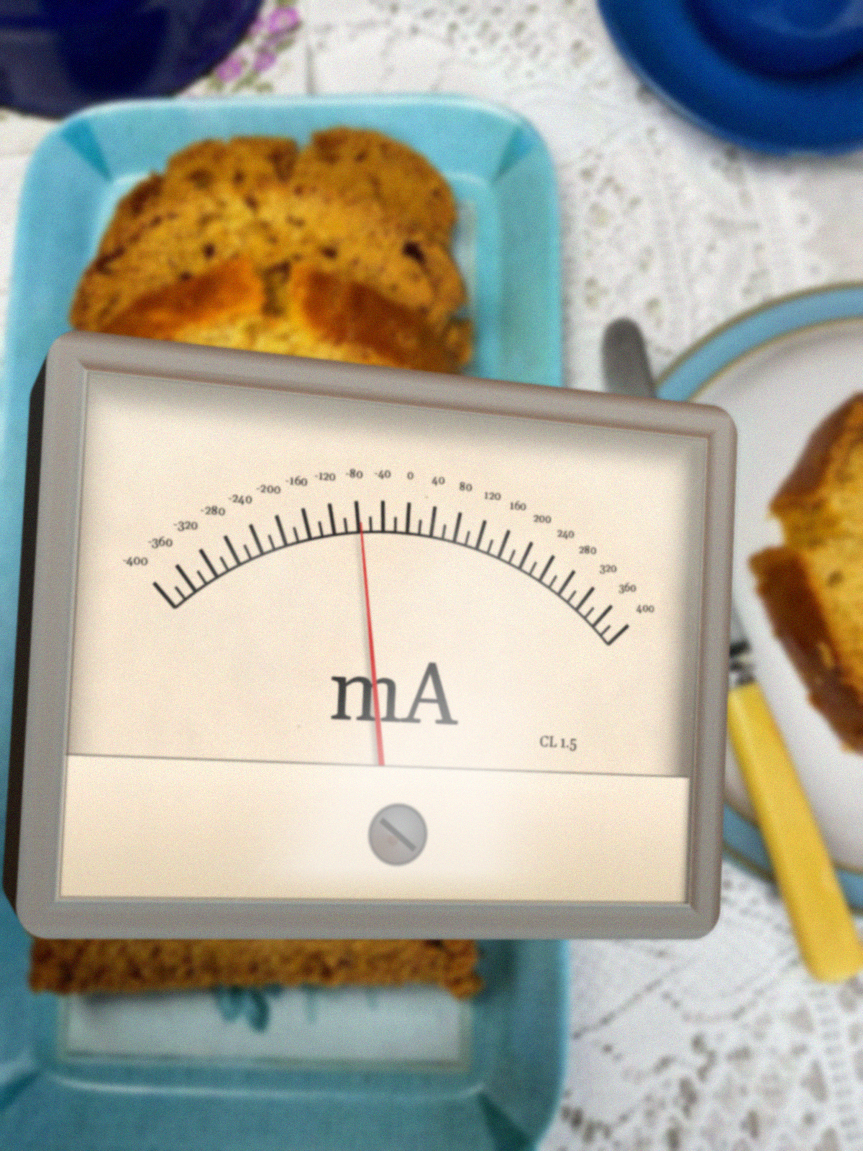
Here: -80 mA
